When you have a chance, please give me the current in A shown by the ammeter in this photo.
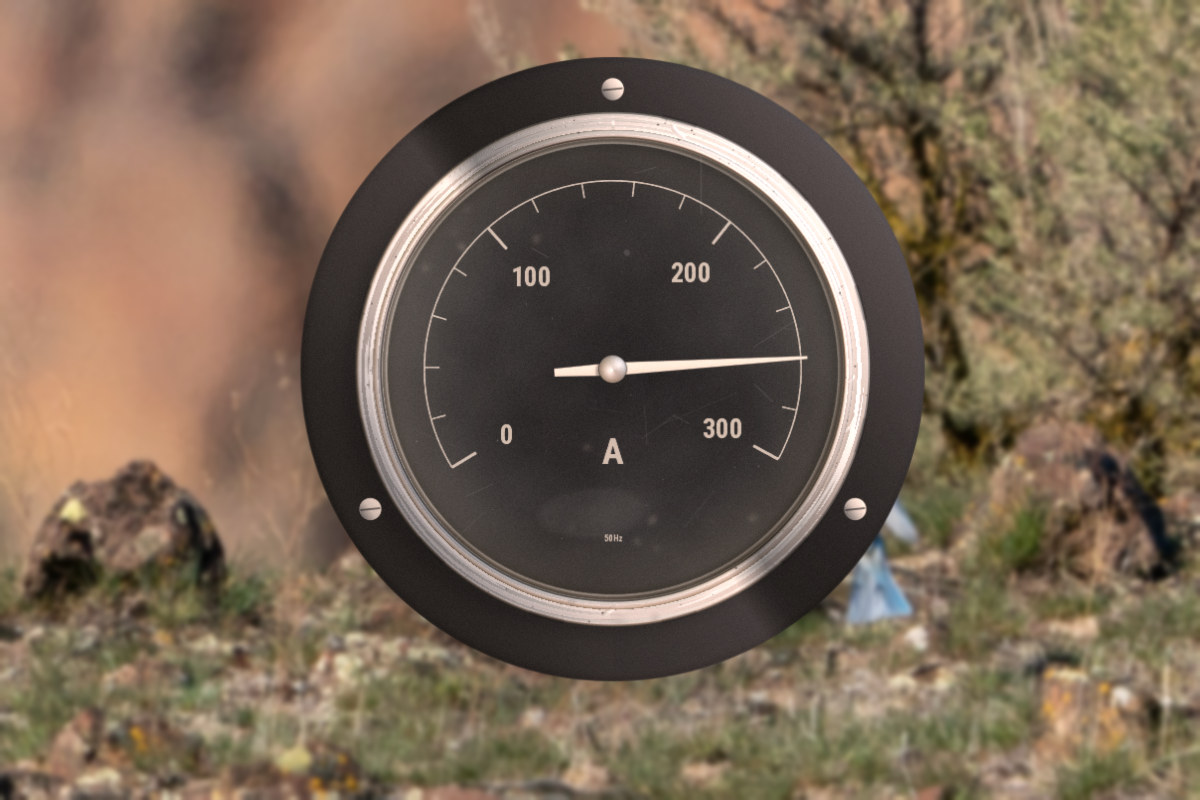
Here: 260 A
